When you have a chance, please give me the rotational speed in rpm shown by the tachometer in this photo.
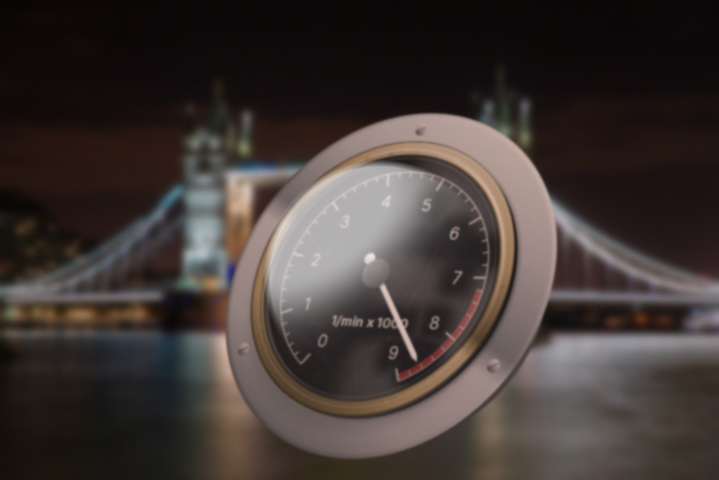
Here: 8600 rpm
